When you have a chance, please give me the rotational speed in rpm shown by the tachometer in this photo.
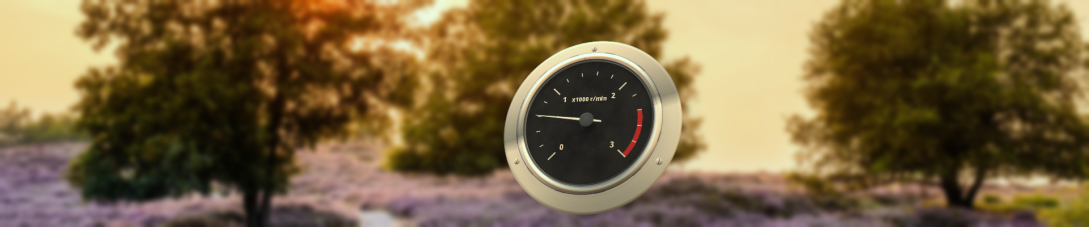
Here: 600 rpm
